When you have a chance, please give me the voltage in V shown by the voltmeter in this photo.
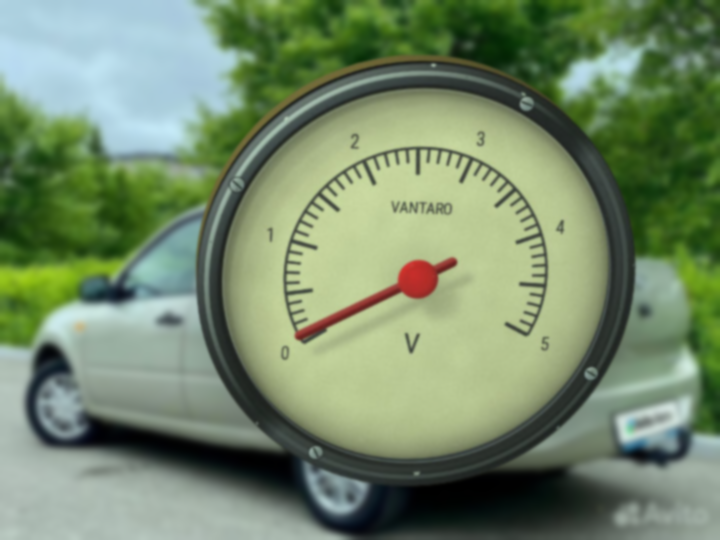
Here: 0.1 V
